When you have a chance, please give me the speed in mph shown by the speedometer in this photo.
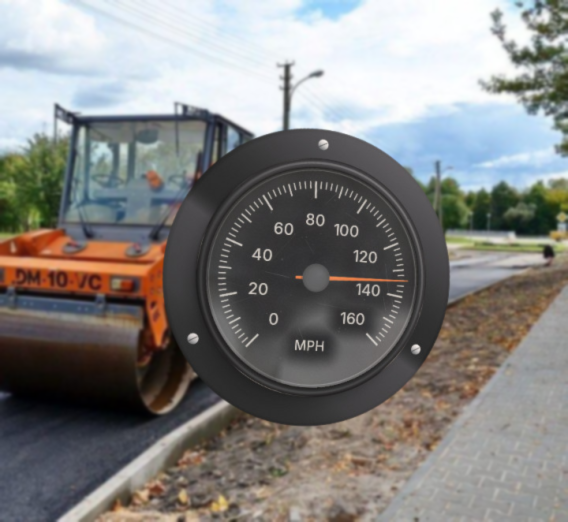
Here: 134 mph
